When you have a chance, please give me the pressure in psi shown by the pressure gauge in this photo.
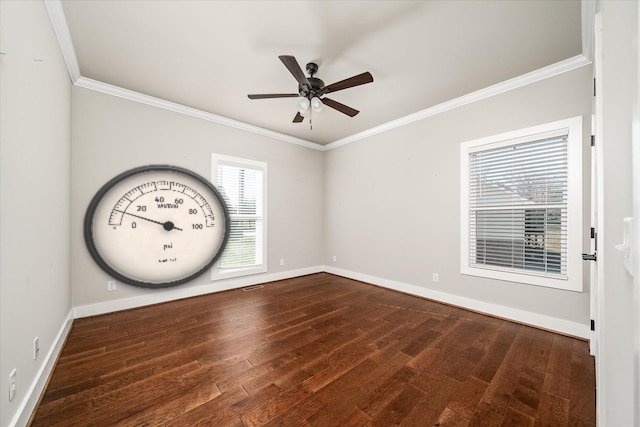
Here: 10 psi
